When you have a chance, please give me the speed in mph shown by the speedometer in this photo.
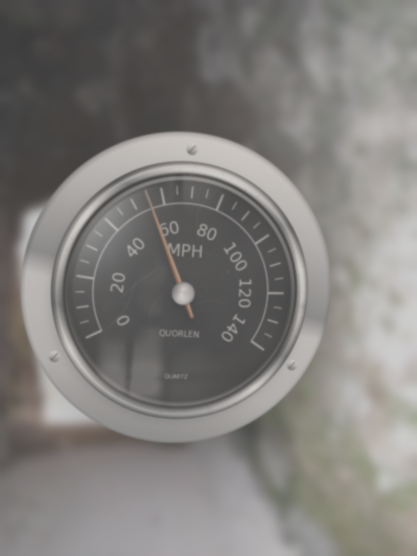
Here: 55 mph
